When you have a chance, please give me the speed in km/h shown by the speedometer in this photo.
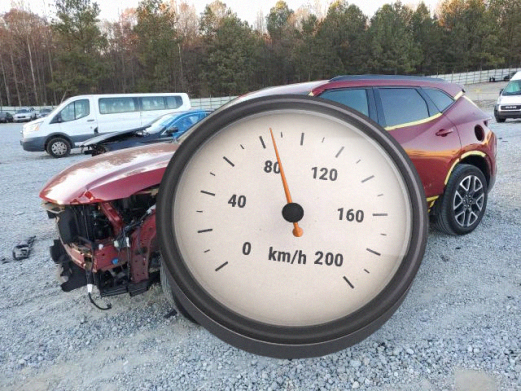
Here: 85 km/h
